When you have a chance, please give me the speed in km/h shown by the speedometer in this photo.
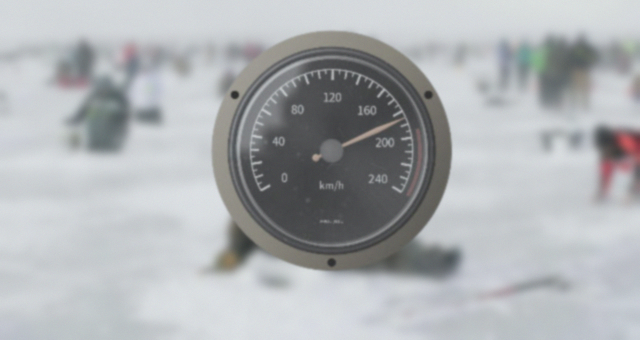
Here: 185 km/h
